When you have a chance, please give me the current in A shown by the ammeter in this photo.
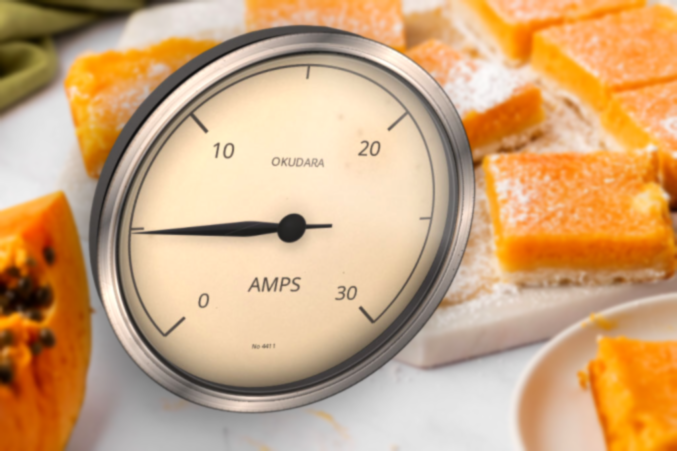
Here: 5 A
